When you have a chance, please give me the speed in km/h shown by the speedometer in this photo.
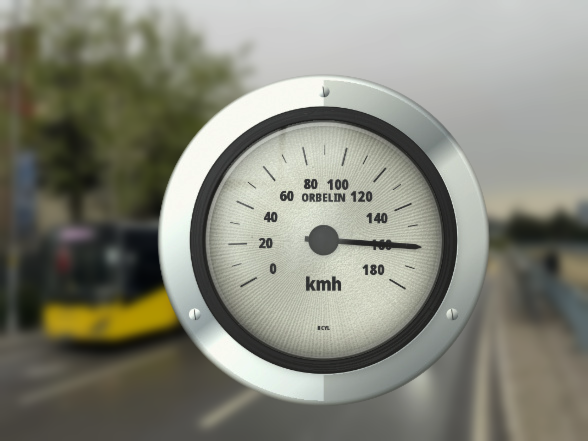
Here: 160 km/h
